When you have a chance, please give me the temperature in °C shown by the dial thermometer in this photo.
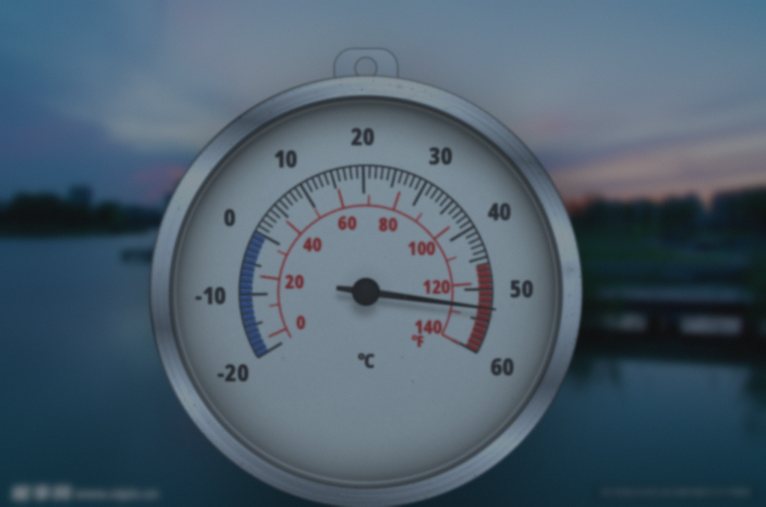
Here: 53 °C
